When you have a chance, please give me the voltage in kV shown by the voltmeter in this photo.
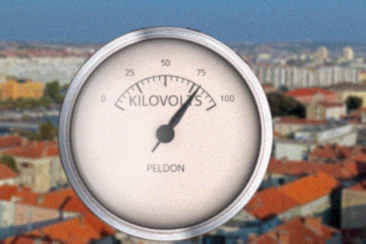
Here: 80 kV
